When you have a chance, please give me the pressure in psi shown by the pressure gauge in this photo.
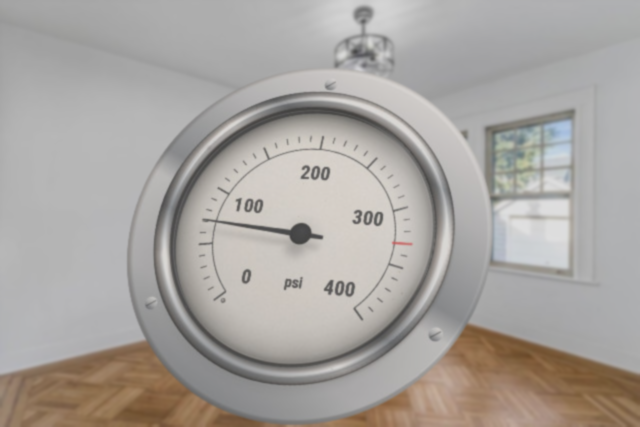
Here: 70 psi
